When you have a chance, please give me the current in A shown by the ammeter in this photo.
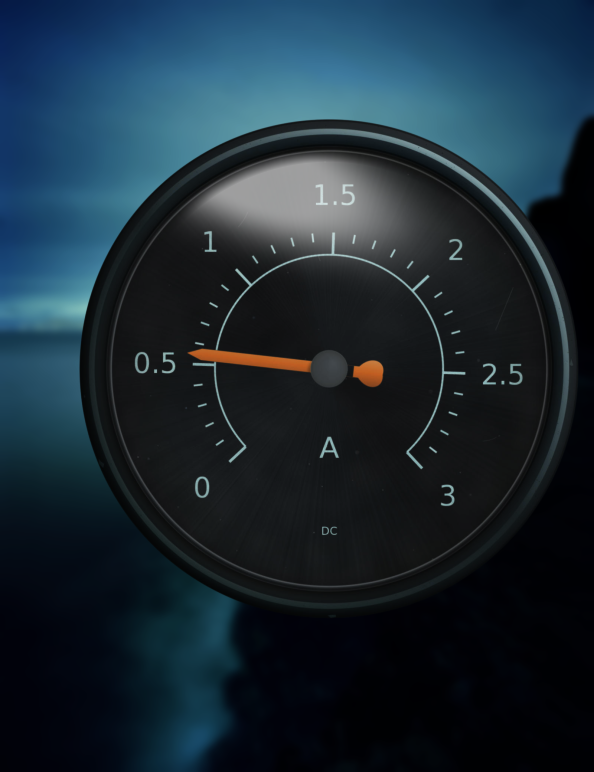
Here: 0.55 A
